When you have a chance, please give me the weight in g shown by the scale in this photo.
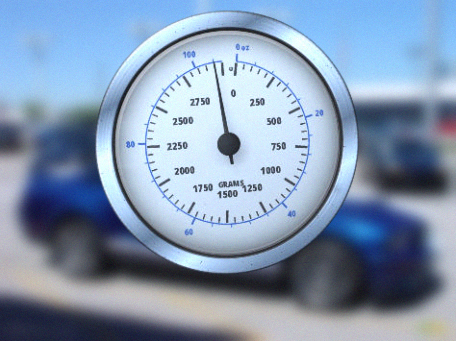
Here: 2950 g
